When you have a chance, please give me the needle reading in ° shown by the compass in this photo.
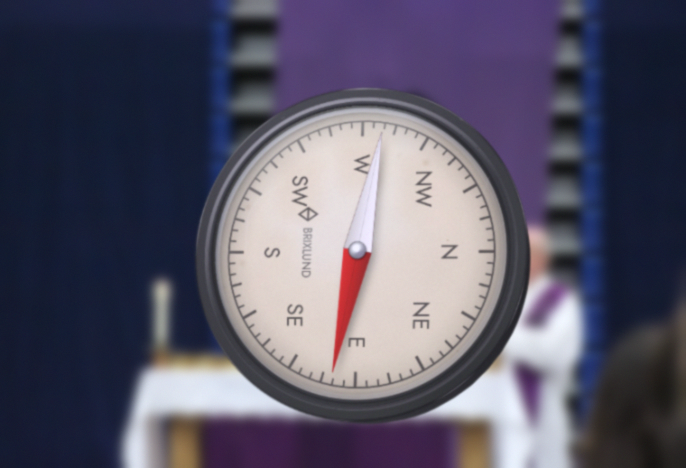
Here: 100 °
